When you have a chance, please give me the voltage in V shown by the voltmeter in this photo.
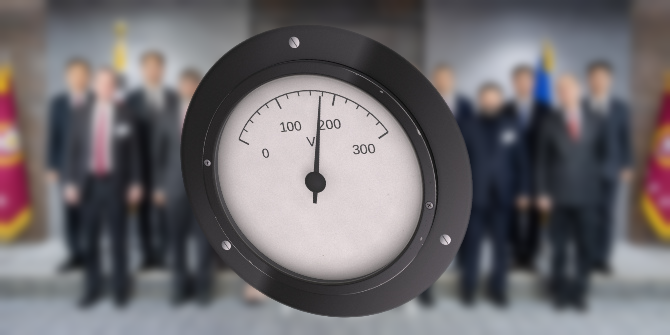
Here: 180 V
